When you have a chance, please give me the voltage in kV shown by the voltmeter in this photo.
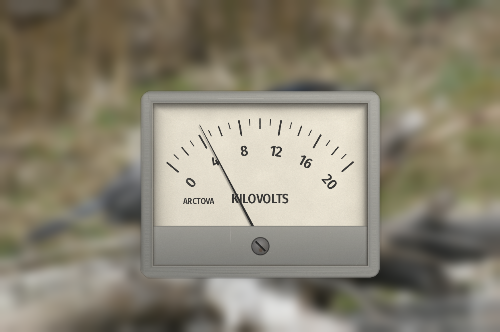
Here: 4.5 kV
